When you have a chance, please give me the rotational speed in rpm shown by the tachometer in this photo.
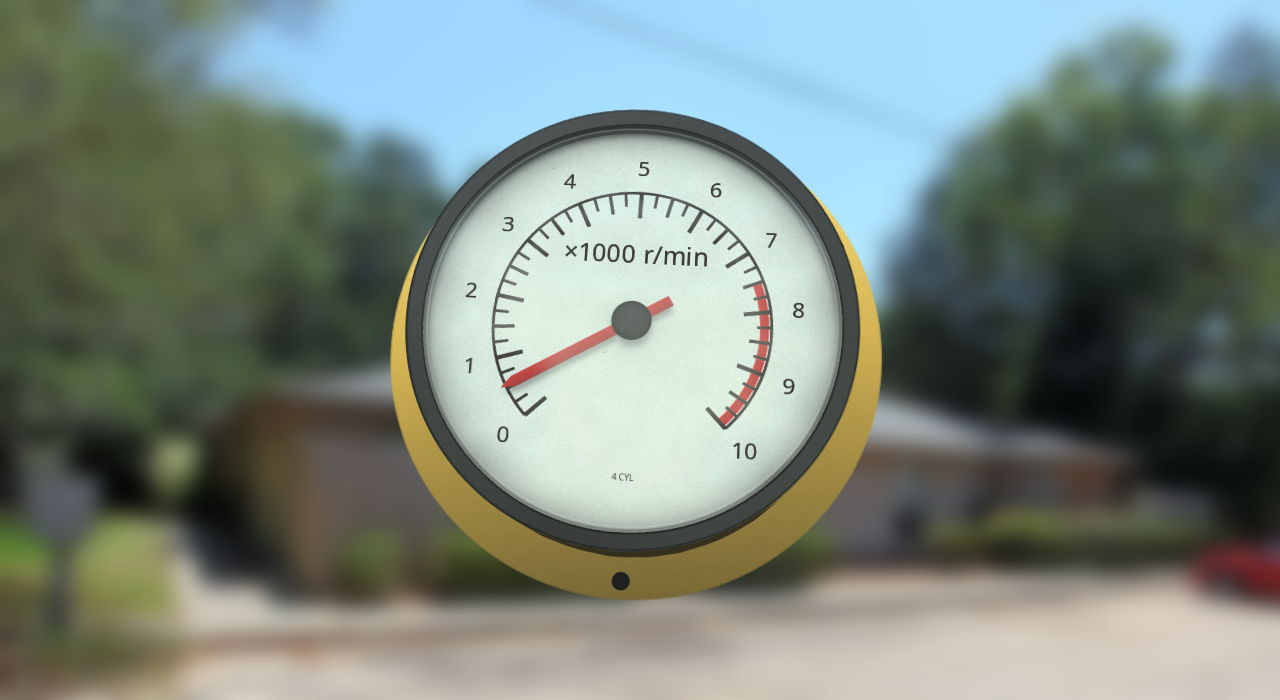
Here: 500 rpm
